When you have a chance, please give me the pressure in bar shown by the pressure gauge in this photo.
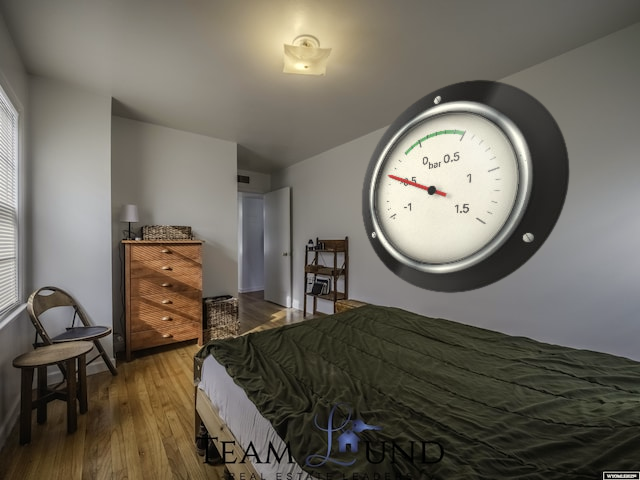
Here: -0.5 bar
